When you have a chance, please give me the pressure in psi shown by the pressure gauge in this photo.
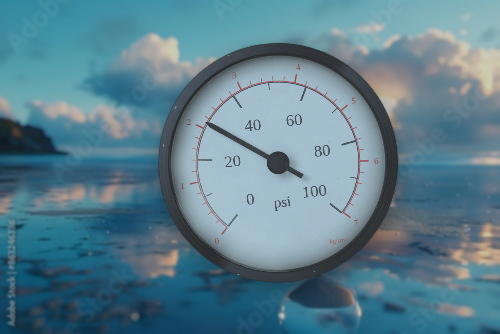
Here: 30 psi
